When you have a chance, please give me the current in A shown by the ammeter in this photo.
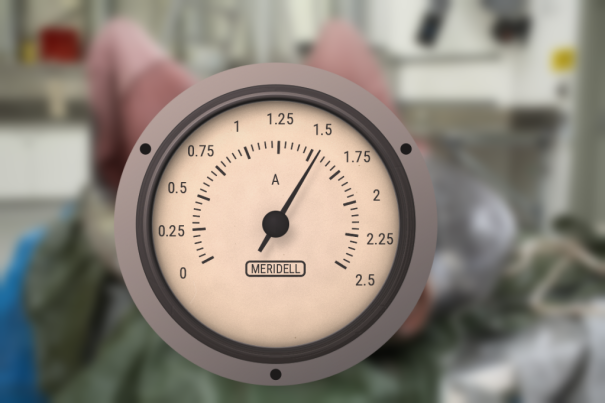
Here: 1.55 A
